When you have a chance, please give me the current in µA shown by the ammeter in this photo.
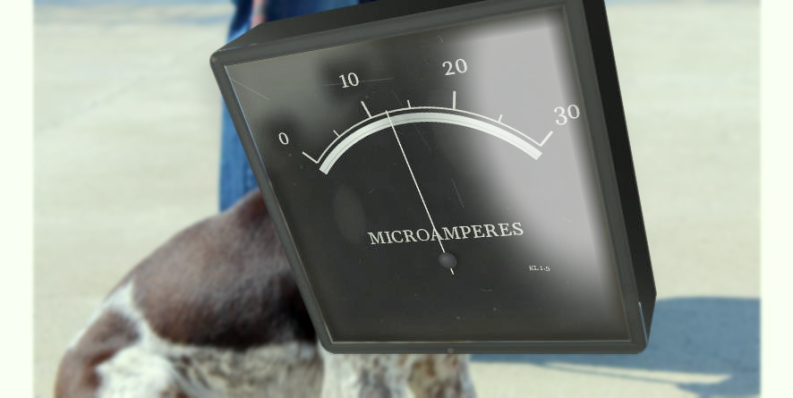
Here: 12.5 µA
